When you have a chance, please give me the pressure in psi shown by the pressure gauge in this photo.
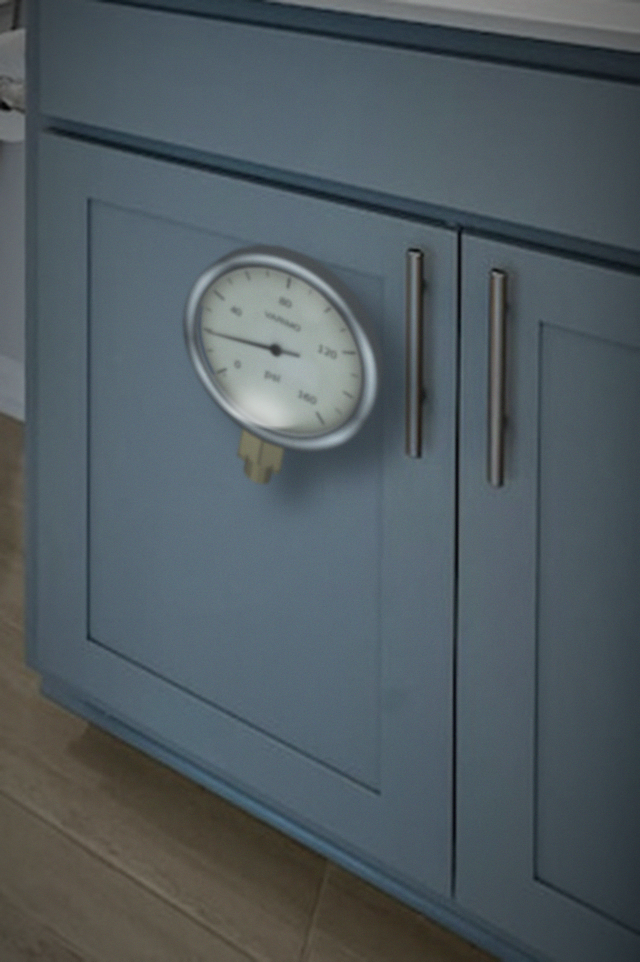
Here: 20 psi
